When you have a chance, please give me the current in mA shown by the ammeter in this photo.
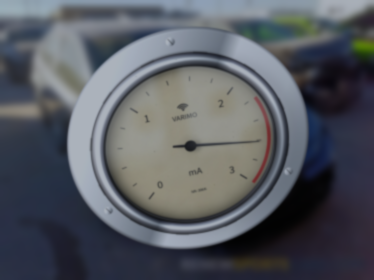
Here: 2.6 mA
